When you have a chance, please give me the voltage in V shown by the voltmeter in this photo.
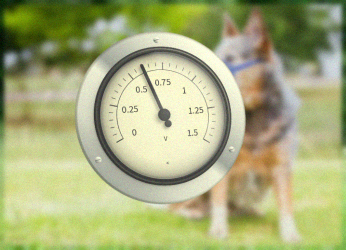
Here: 0.6 V
